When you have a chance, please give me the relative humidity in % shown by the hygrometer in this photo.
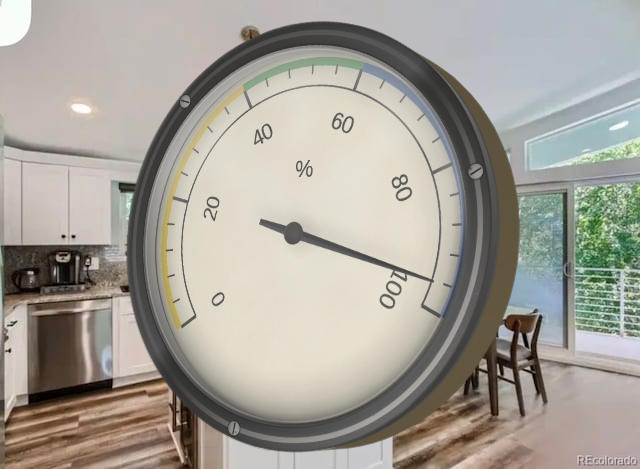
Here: 96 %
